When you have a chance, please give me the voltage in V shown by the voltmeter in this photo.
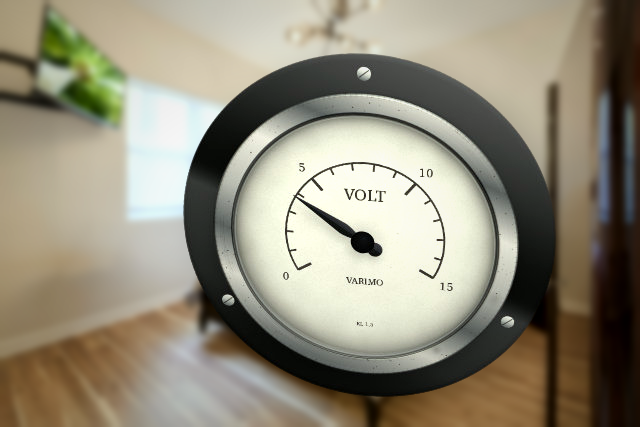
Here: 4 V
